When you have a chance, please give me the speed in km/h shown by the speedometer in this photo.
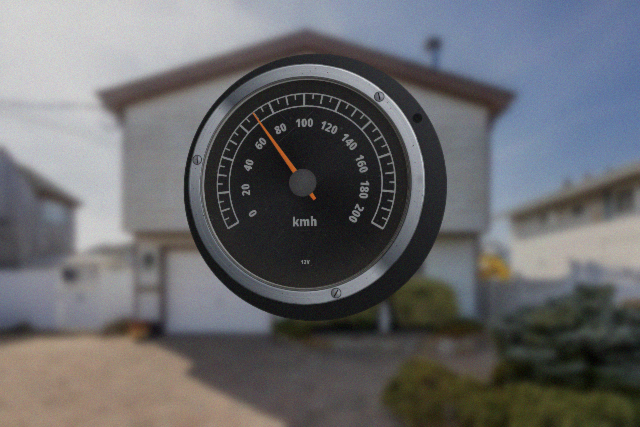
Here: 70 km/h
